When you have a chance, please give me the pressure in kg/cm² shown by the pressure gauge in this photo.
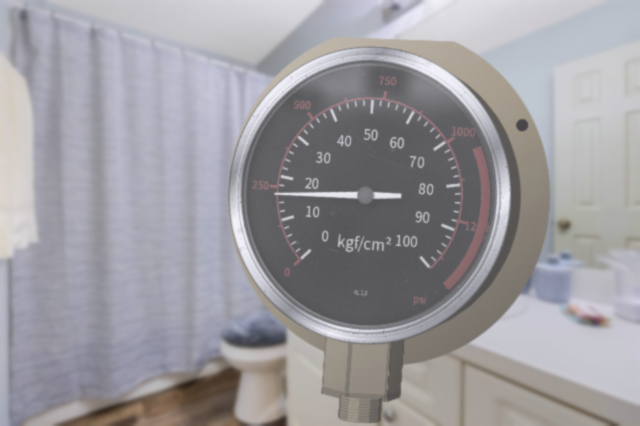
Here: 16 kg/cm²
